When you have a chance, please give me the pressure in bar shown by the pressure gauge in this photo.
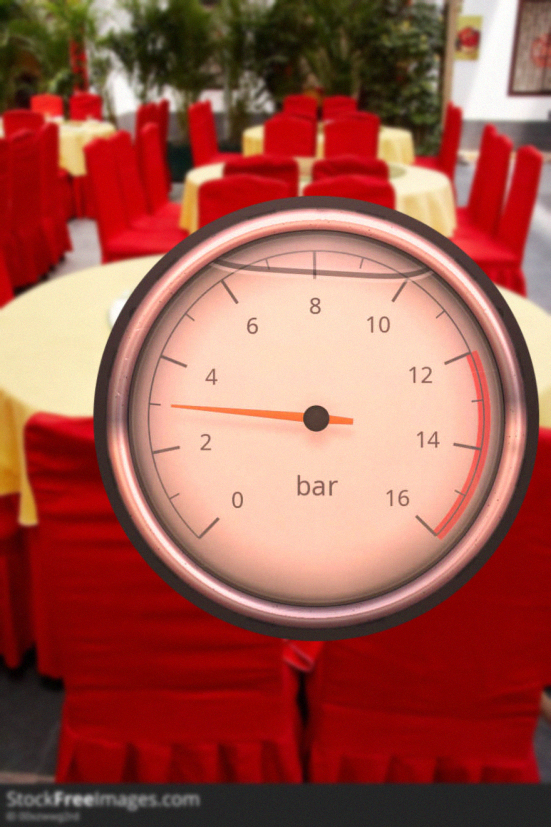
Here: 3 bar
